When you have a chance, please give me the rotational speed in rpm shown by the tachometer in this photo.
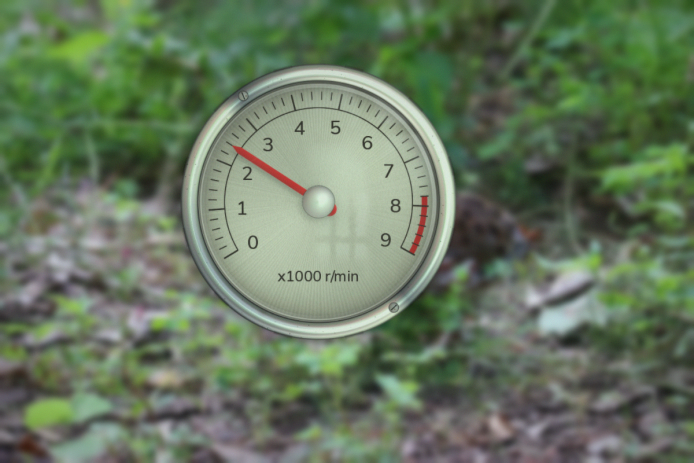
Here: 2400 rpm
